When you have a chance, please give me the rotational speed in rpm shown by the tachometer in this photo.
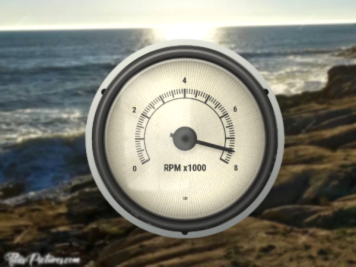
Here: 7500 rpm
